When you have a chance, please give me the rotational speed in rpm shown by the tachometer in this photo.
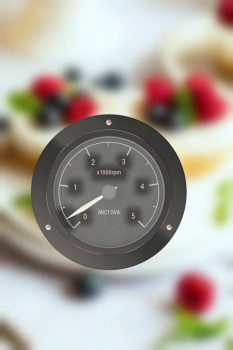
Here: 250 rpm
